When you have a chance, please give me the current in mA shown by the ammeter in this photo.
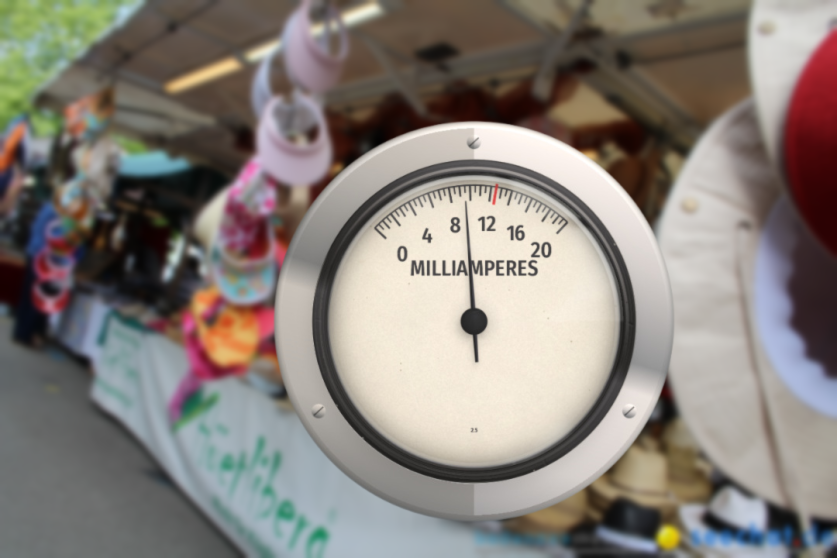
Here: 9.5 mA
